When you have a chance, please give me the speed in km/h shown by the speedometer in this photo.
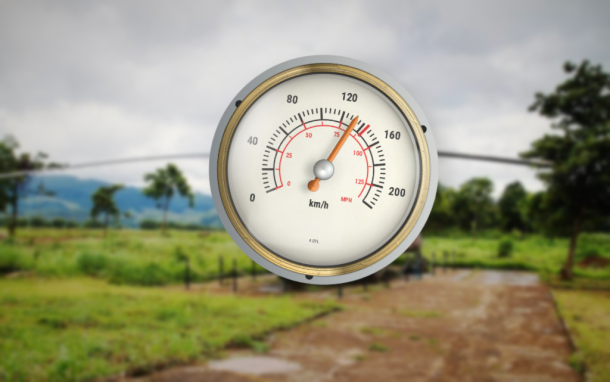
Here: 132 km/h
